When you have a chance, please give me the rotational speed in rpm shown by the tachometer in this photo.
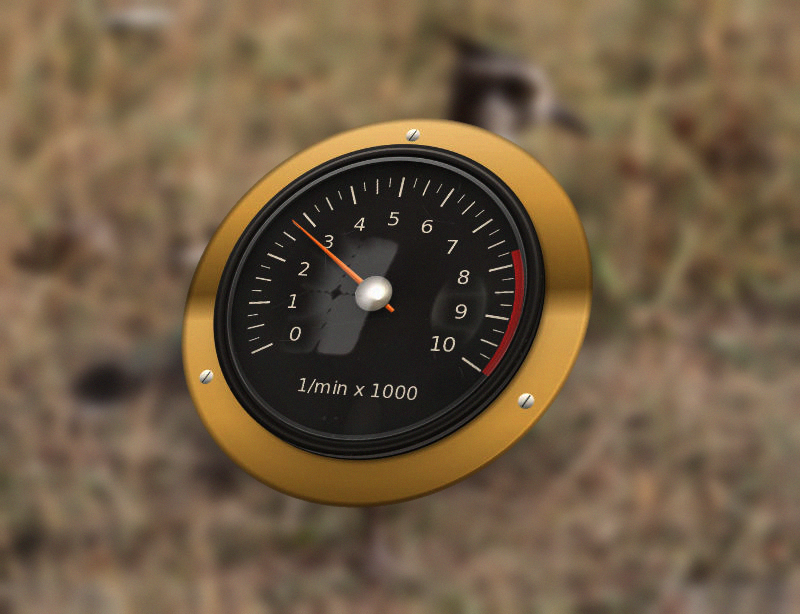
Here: 2750 rpm
